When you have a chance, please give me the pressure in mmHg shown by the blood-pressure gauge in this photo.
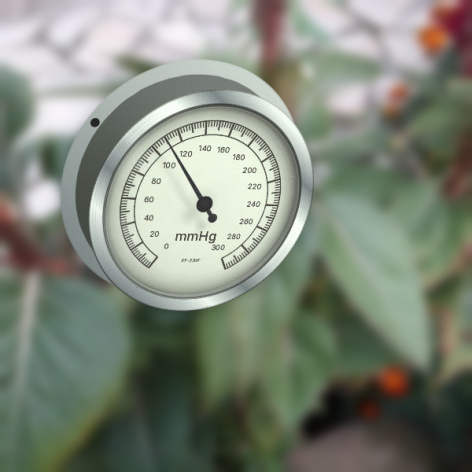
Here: 110 mmHg
